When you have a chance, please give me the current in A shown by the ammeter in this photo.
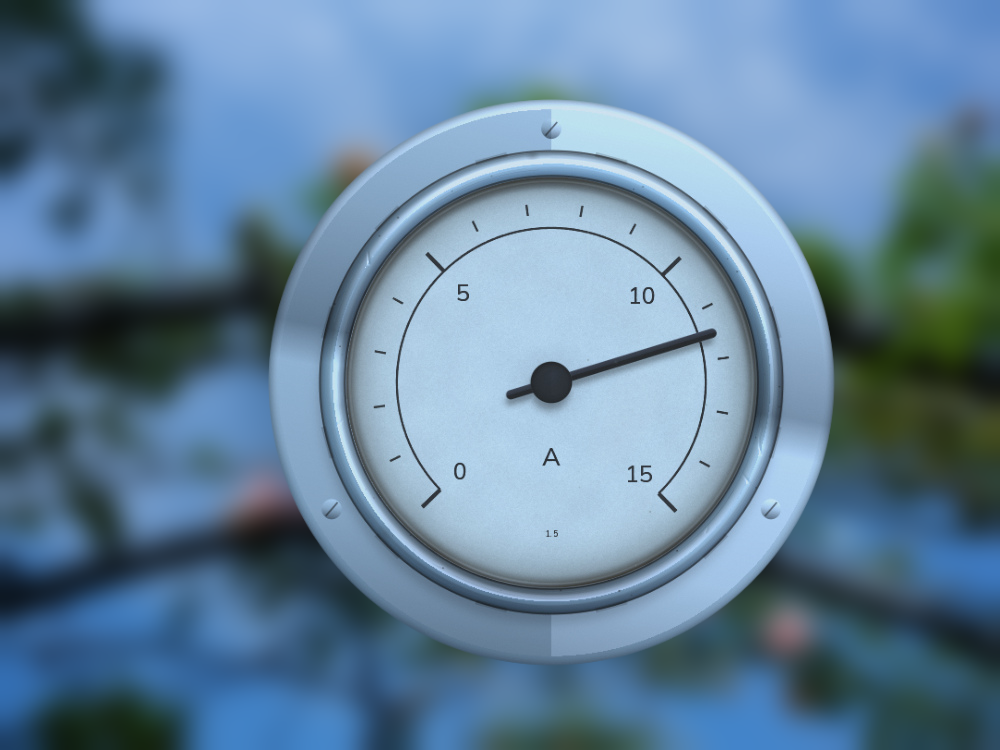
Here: 11.5 A
